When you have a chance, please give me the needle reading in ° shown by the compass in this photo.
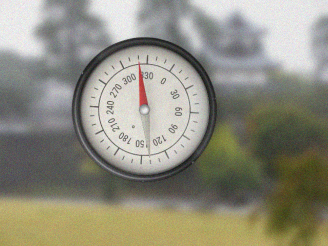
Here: 320 °
